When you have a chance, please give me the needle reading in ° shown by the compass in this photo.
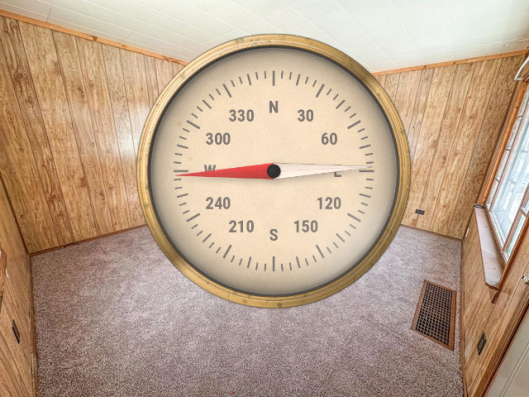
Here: 267.5 °
